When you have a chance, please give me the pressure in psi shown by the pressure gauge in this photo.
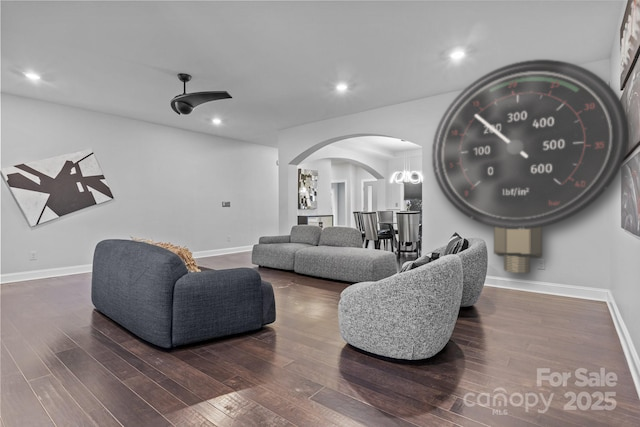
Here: 200 psi
